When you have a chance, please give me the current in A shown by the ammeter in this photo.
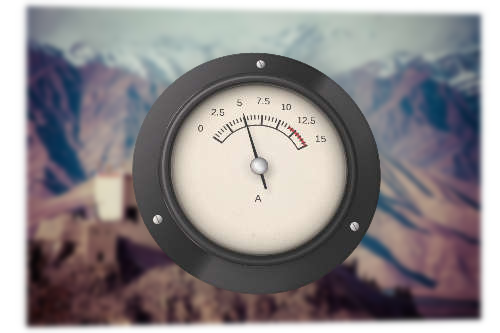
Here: 5 A
